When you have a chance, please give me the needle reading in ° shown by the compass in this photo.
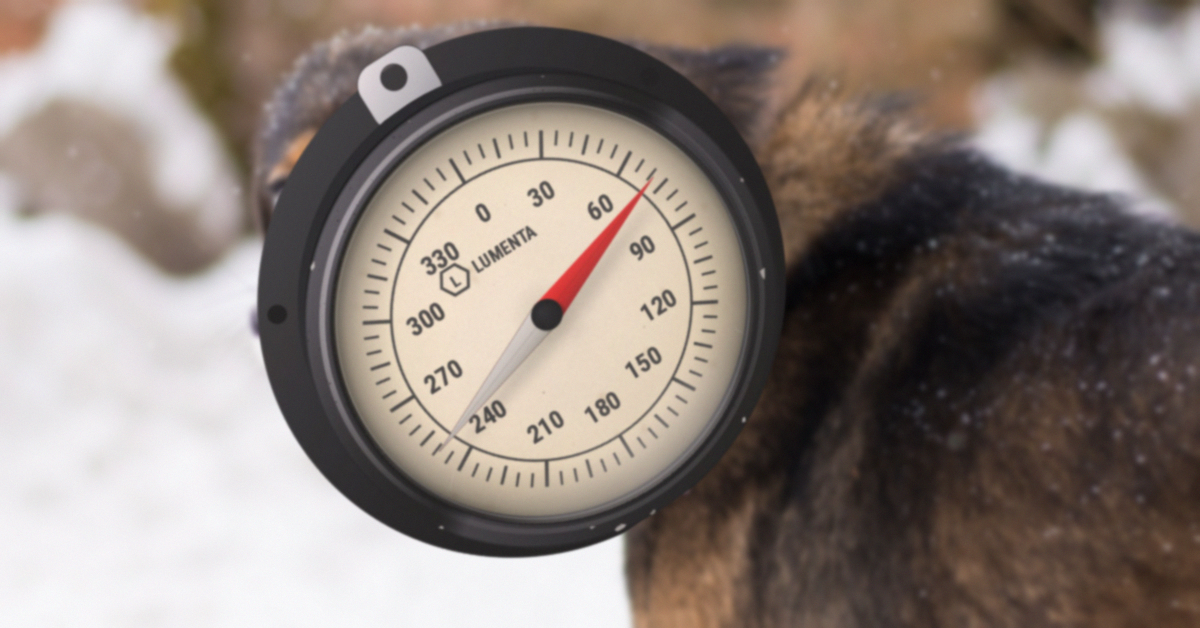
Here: 70 °
